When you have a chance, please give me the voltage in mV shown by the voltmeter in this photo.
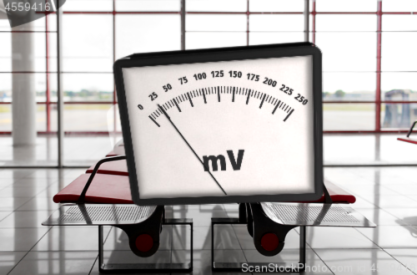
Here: 25 mV
